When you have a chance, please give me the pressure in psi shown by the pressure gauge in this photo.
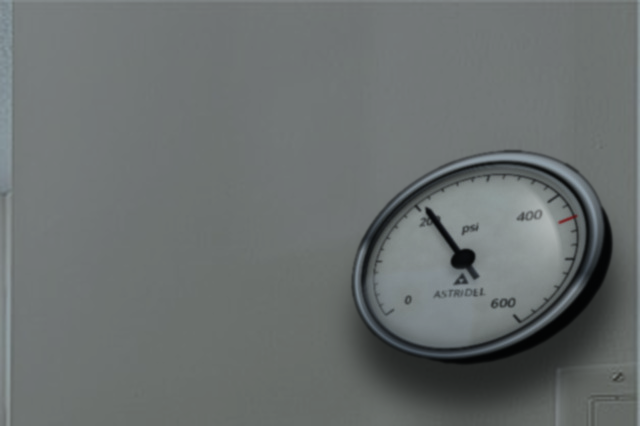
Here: 210 psi
